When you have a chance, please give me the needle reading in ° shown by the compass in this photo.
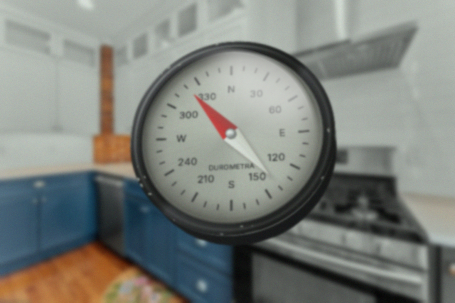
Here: 320 °
